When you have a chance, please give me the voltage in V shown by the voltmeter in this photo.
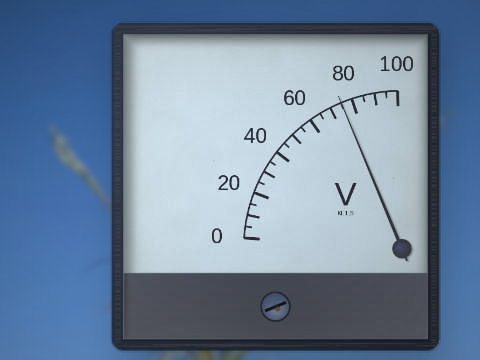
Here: 75 V
